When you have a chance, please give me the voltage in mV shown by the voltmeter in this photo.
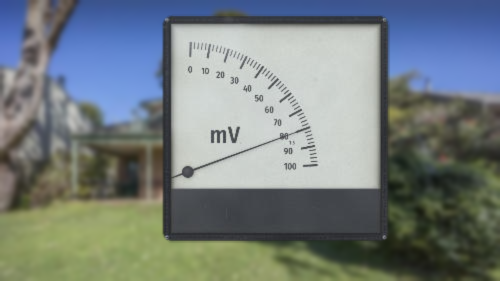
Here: 80 mV
